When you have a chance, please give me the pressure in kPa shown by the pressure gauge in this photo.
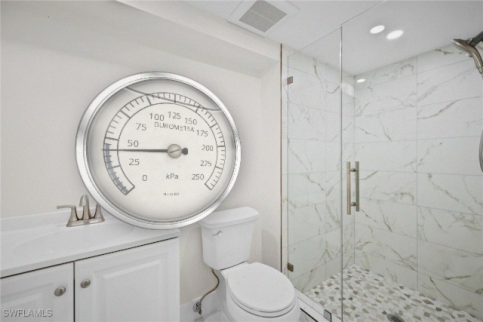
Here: 40 kPa
